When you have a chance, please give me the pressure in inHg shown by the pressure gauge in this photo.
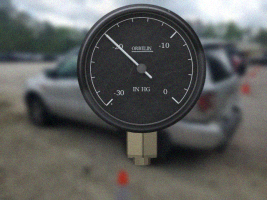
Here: -20 inHg
